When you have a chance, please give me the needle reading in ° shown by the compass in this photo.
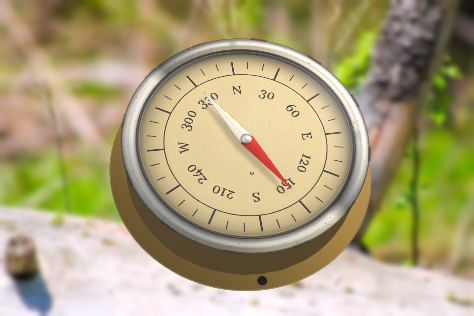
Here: 150 °
